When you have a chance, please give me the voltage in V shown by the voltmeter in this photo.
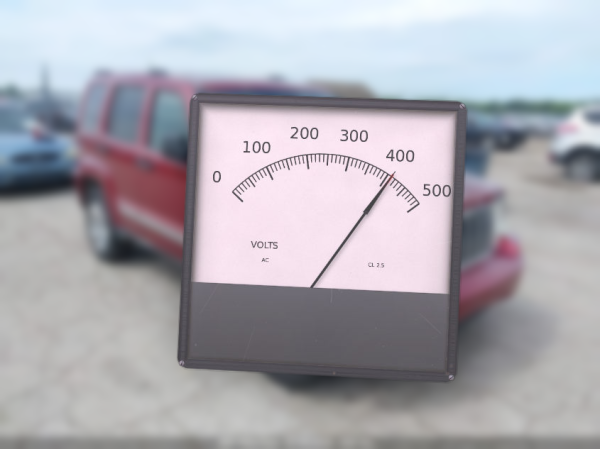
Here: 410 V
